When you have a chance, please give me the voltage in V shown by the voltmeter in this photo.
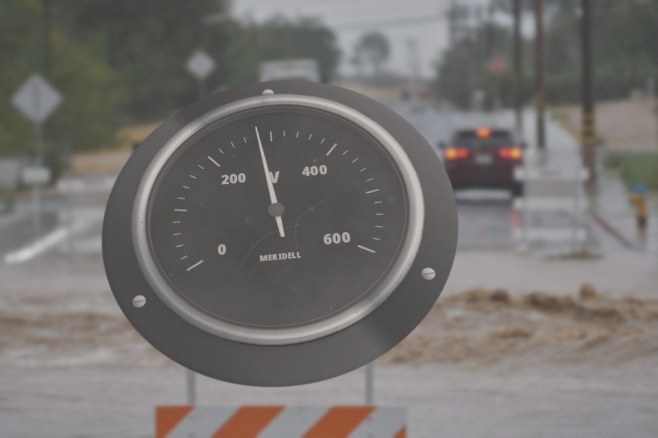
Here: 280 V
